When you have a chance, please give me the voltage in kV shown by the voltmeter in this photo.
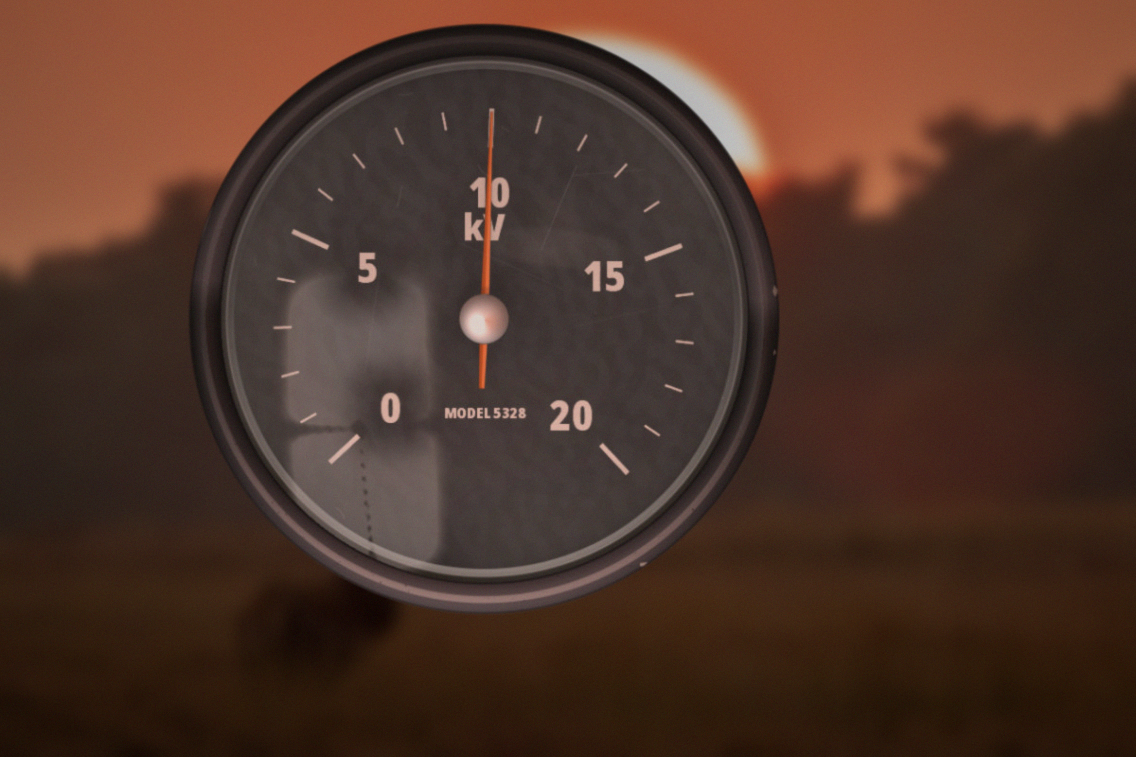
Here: 10 kV
